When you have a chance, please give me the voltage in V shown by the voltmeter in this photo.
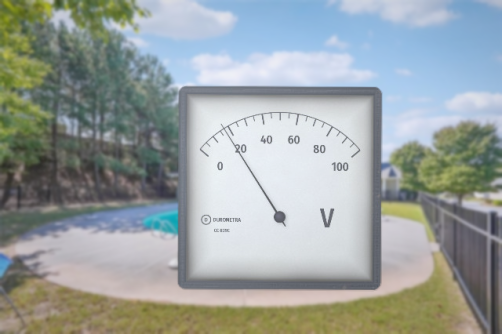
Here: 17.5 V
